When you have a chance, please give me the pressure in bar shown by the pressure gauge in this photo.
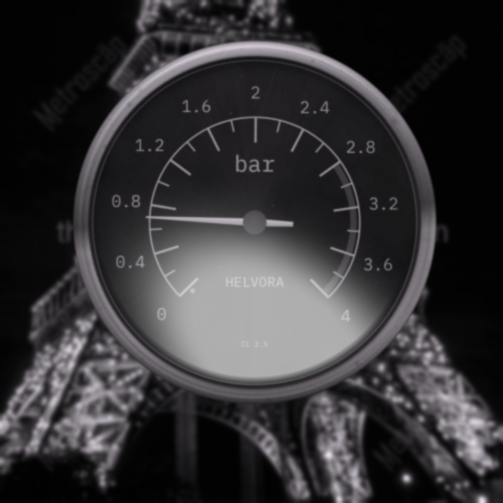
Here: 0.7 bar
